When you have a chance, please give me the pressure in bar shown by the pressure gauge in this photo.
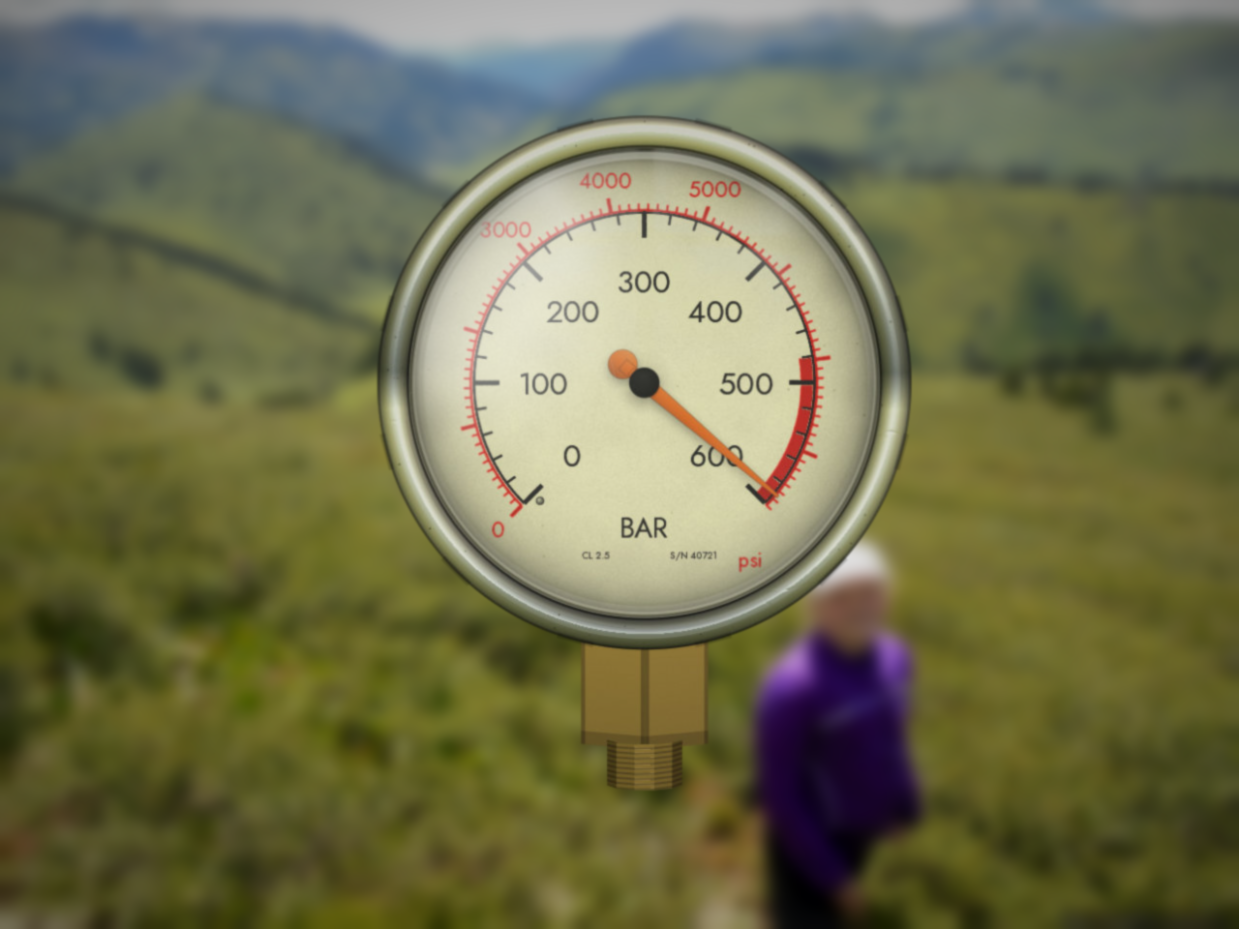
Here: 590 bar
